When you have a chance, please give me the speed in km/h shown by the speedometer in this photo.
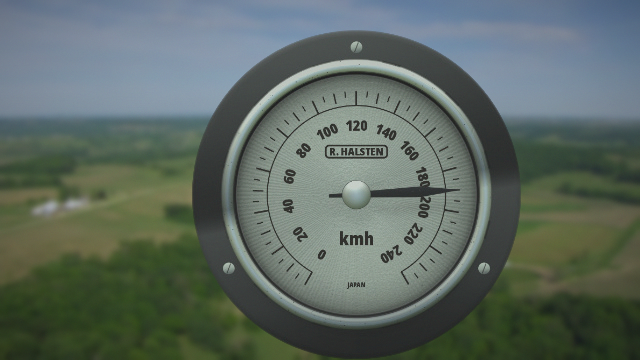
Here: 190 km/h
